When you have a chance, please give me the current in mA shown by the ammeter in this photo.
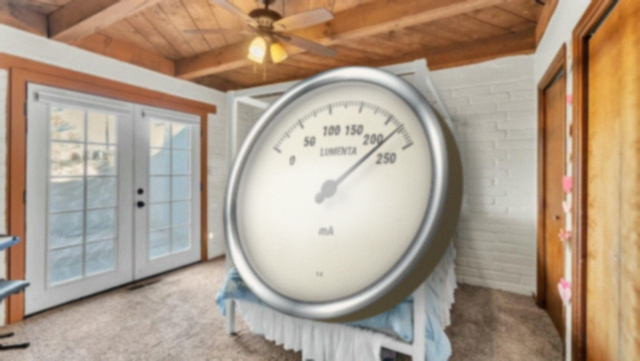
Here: 225 mA
